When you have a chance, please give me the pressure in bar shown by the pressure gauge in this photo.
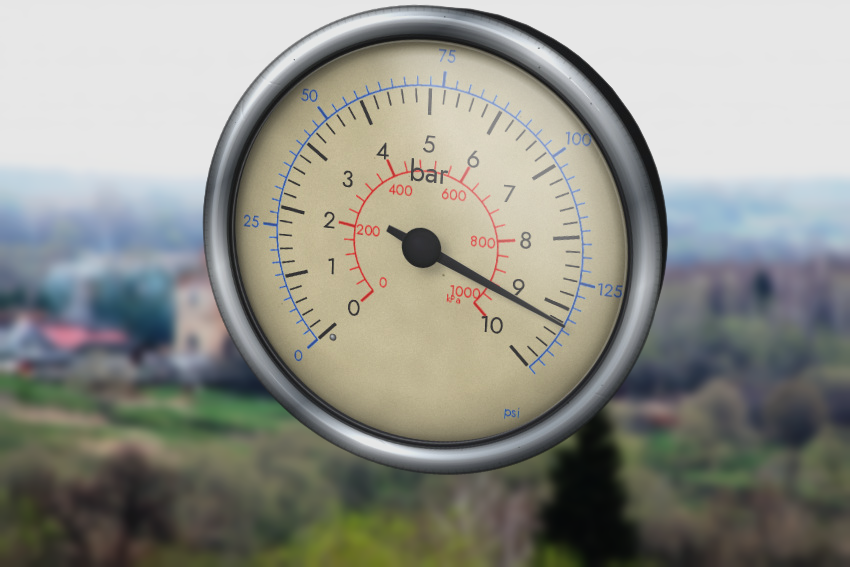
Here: 9.2 bar
